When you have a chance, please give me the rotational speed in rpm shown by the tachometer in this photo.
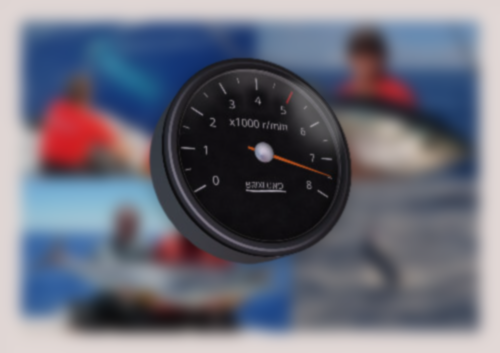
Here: 7500 rpm
